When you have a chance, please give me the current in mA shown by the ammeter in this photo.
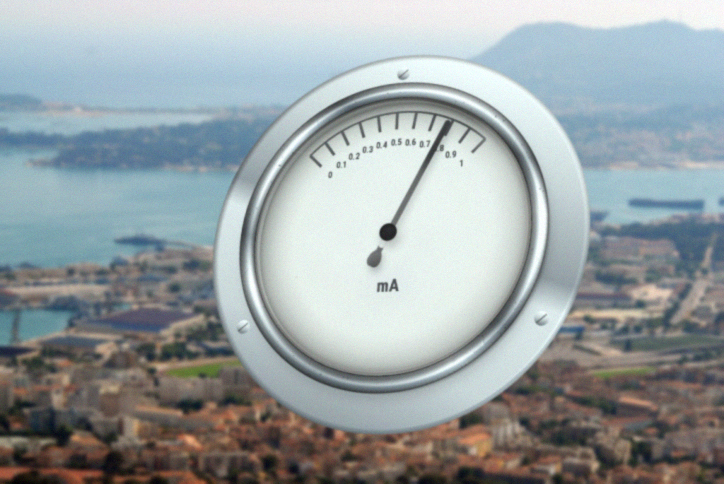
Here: 0.8 mA
